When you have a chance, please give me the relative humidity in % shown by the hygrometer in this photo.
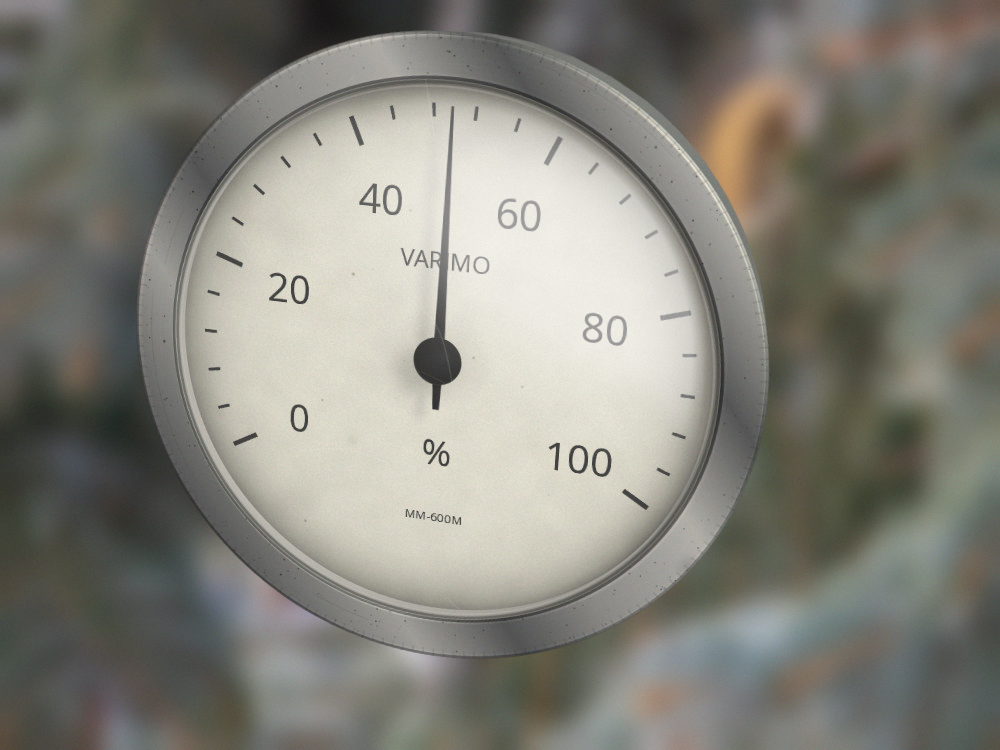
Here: 50 %
